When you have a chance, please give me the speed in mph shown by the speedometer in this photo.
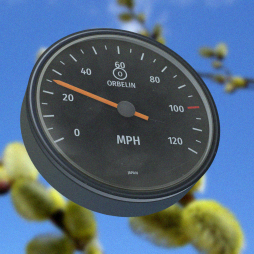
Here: 25 mph
